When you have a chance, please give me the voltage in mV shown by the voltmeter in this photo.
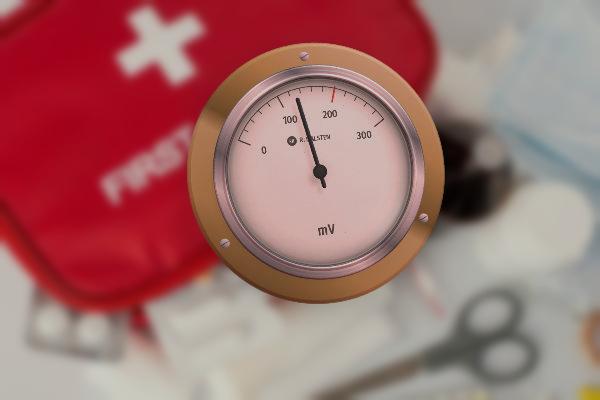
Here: 130 mV
